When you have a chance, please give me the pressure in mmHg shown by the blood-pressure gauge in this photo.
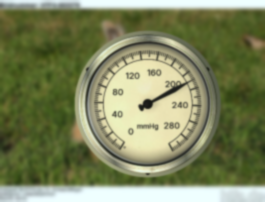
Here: 210 mmHg
